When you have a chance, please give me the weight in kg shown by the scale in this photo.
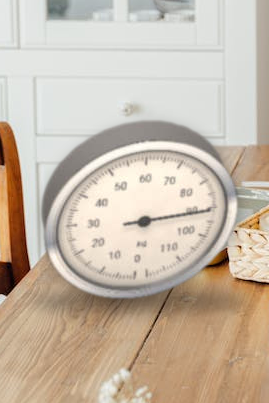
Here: 90 kg
